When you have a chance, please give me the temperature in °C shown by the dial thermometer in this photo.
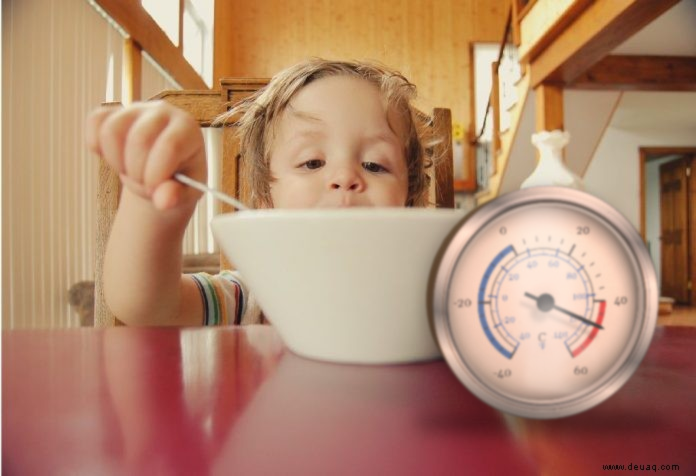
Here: 48 °C
